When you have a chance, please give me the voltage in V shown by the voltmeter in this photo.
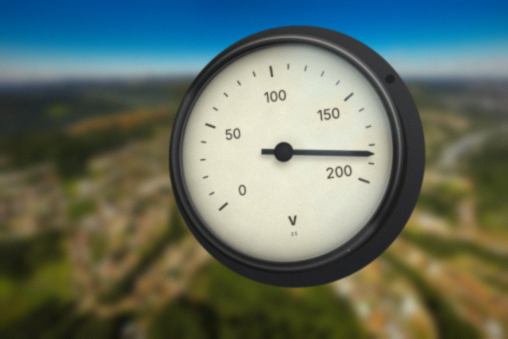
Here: 185 V
